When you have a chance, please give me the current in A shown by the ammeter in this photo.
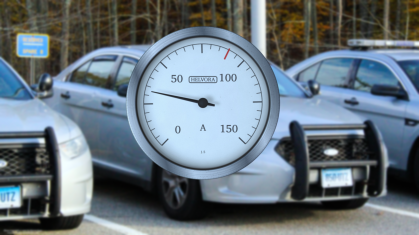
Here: 32.5 A
